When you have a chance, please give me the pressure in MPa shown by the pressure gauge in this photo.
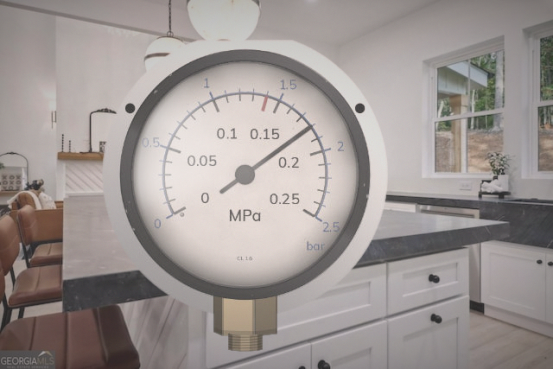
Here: 0.18 MPa
